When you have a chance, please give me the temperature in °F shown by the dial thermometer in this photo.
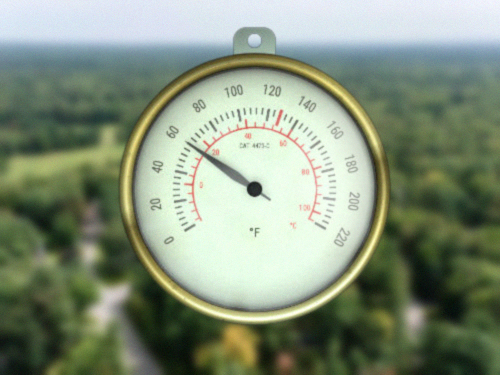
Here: 60 °F
